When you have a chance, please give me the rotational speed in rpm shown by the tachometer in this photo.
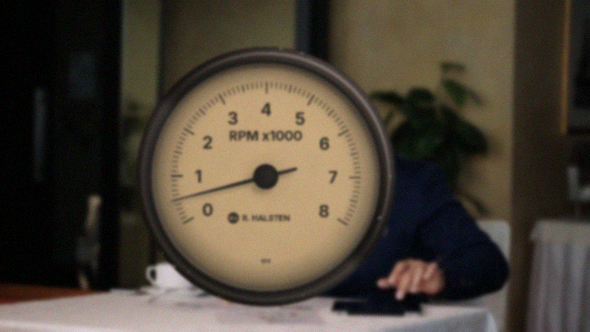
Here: 500 rpm
